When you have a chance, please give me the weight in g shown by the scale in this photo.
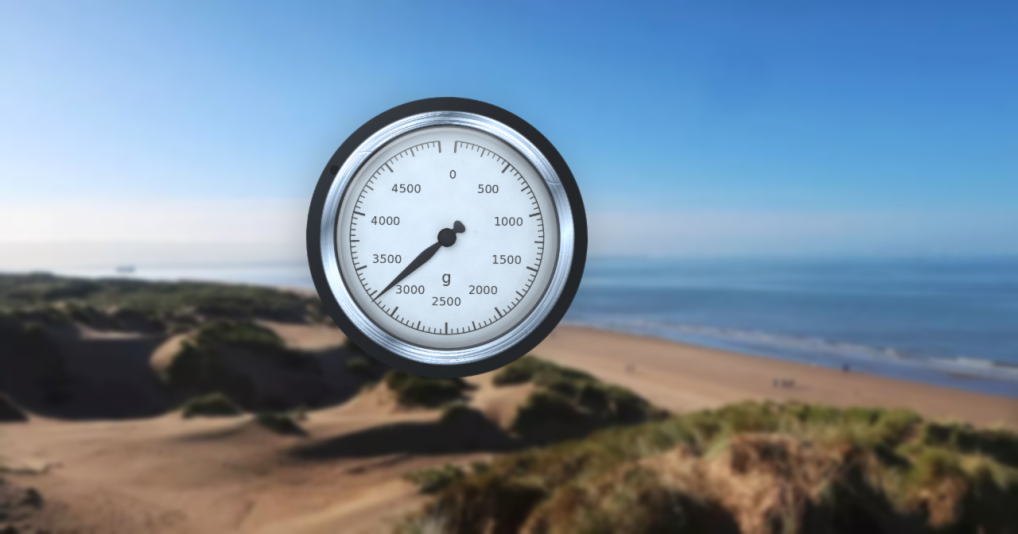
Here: 3200 g
